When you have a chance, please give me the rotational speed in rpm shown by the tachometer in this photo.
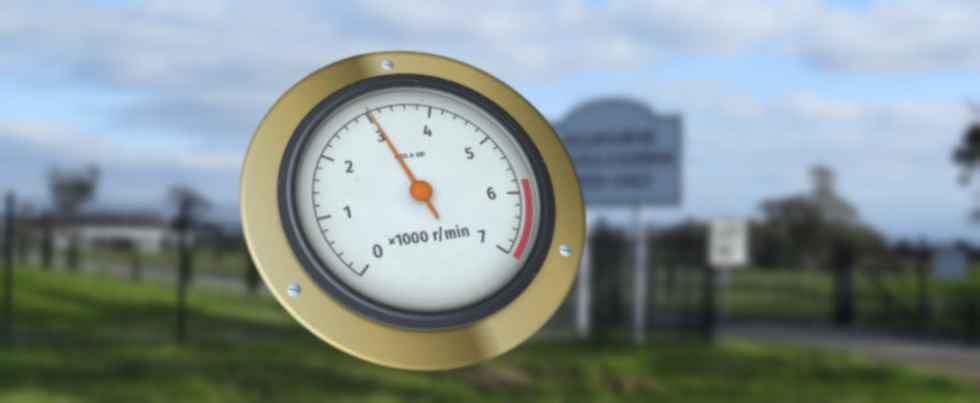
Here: 3000 rpm
